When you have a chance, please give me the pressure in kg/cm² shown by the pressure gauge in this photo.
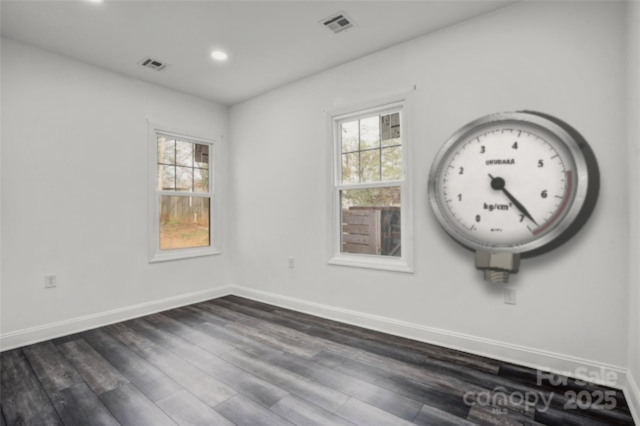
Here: 6.8 kg/cm²
